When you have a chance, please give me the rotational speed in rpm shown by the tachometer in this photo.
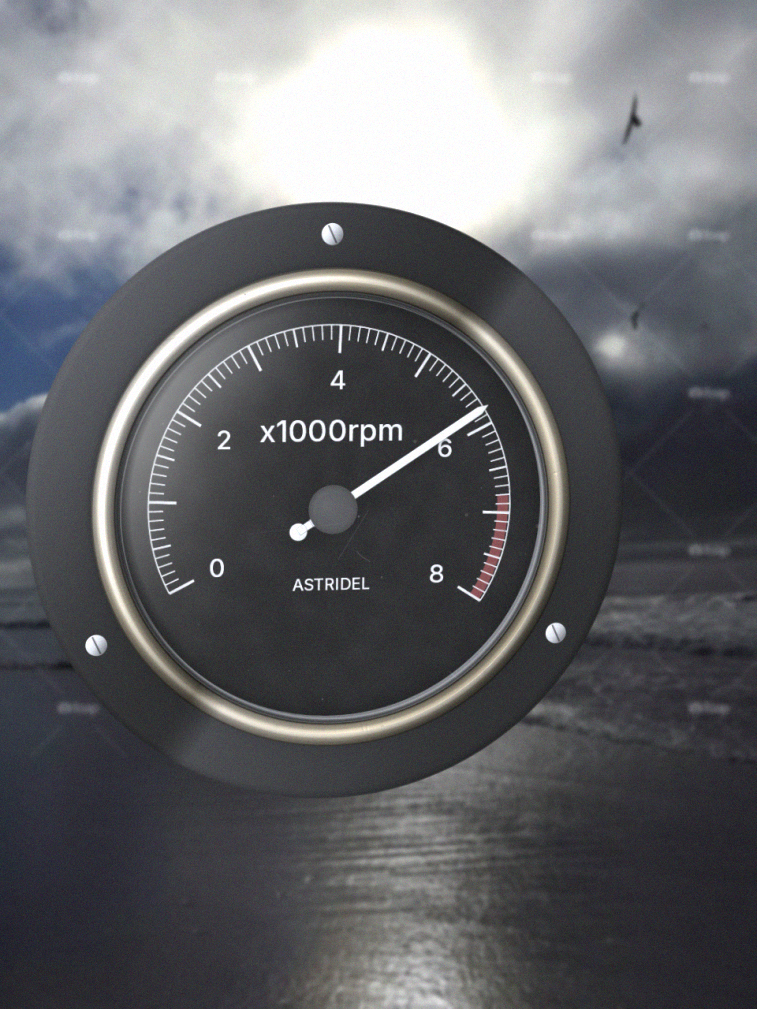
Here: 5800 rpm
